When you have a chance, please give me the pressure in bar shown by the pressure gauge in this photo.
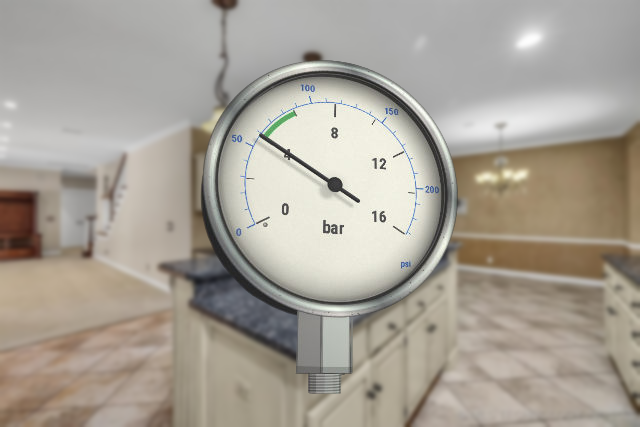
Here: 4 bar
